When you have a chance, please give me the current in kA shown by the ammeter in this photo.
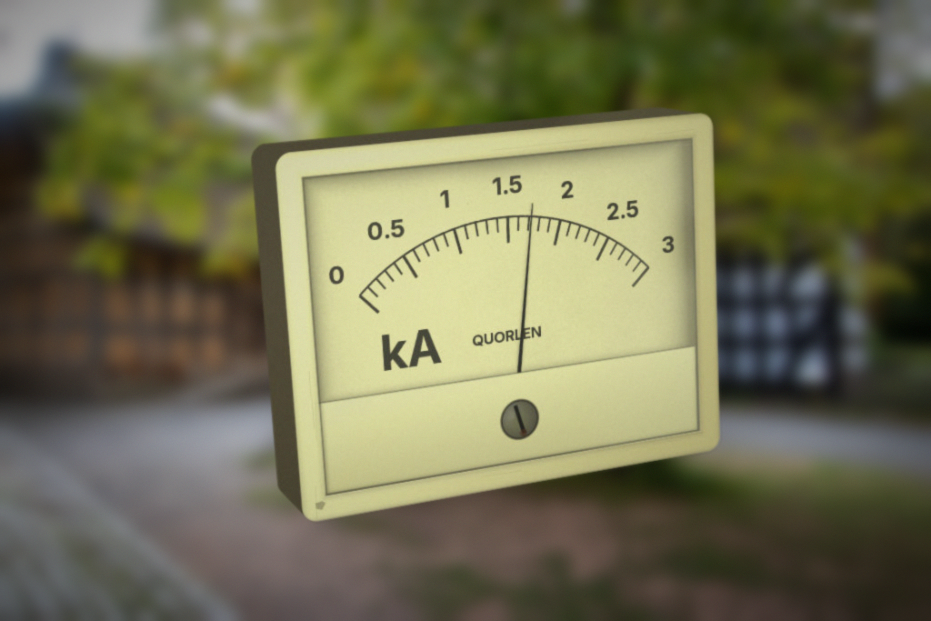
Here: 1.7 kA
